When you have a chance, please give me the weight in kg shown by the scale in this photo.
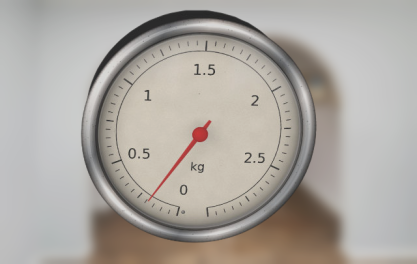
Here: 0.2 kg
